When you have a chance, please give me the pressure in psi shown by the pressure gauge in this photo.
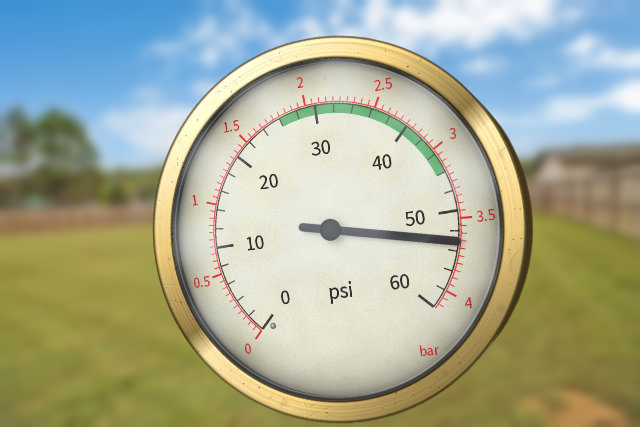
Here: 53 psi
